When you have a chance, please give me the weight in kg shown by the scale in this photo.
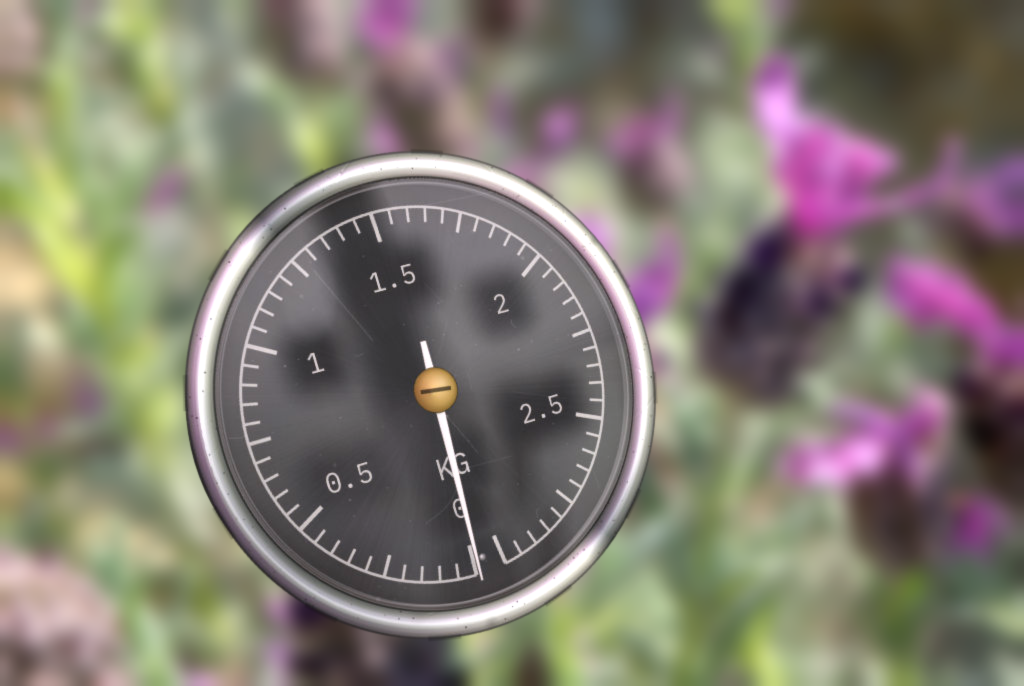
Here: 0 kg
